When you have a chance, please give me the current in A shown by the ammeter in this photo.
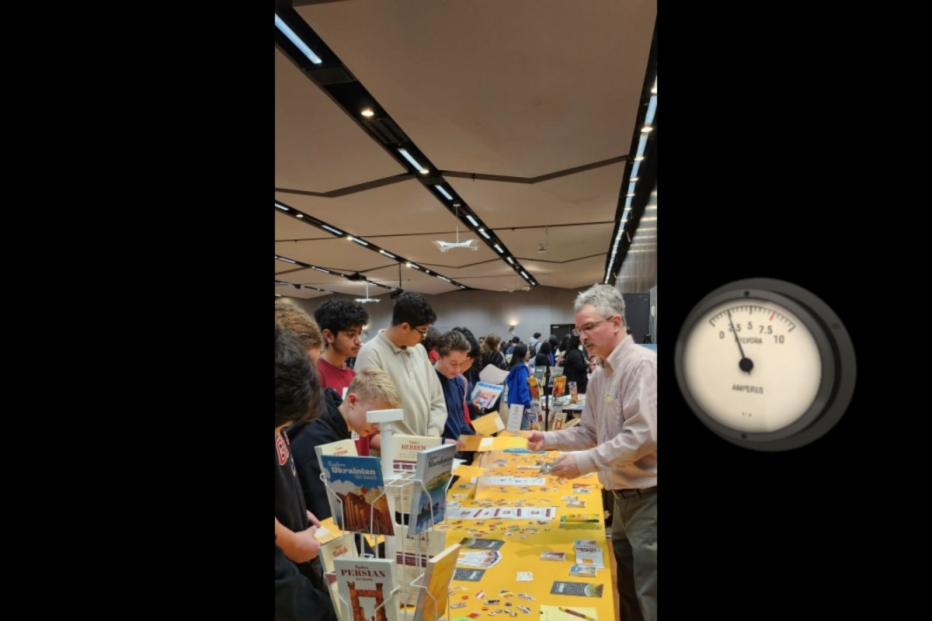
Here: 2.5 A
